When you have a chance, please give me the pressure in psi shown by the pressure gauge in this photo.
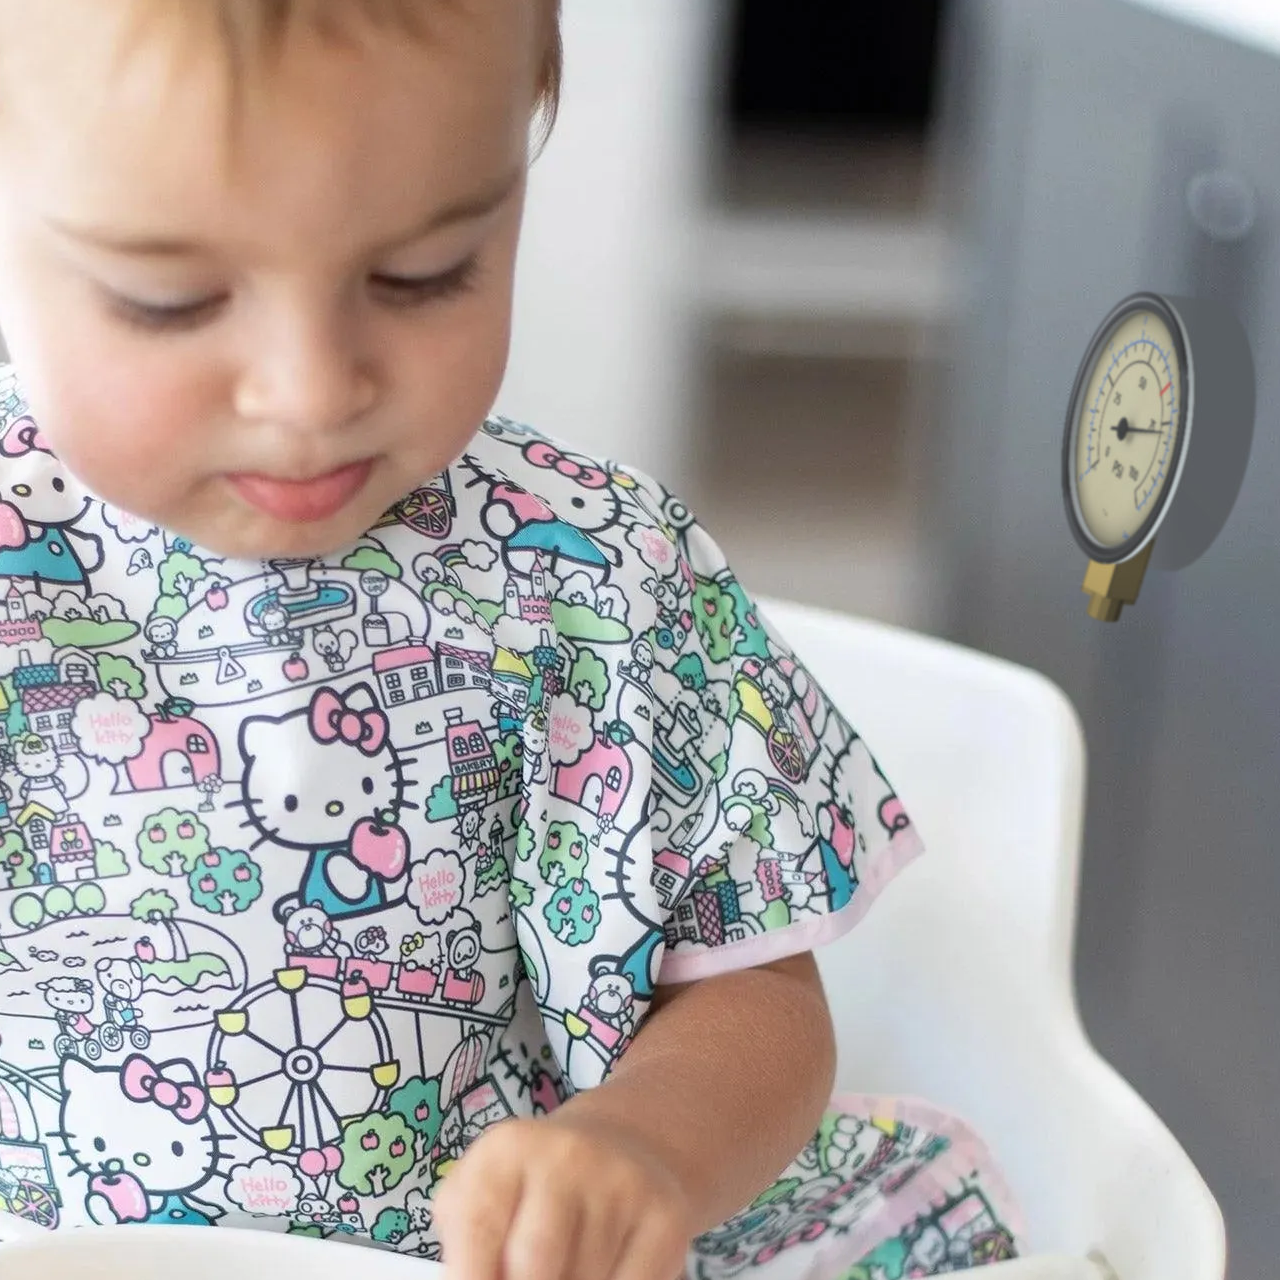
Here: 77.5 psi
